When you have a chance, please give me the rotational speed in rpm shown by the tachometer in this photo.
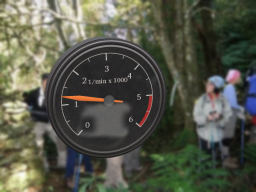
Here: 1250 rpm
